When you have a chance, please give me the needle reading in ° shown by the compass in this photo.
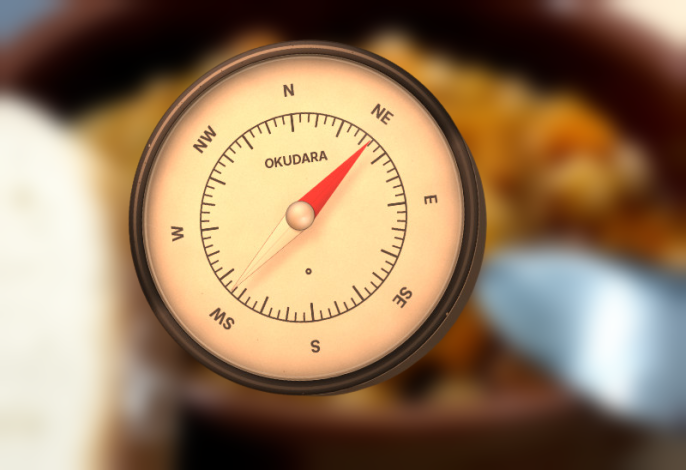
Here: 50 °
